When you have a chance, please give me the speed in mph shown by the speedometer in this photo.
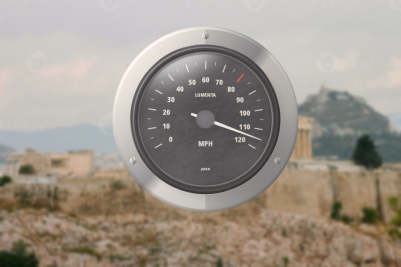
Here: 115 mph
